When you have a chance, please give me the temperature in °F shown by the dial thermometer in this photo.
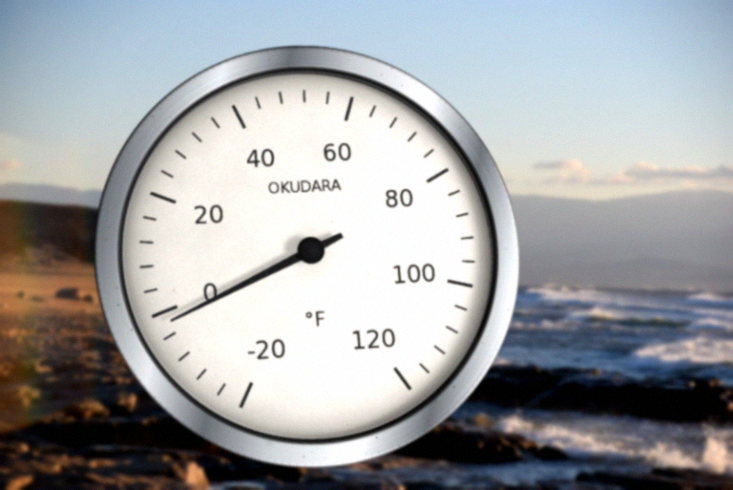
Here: -2 °F
